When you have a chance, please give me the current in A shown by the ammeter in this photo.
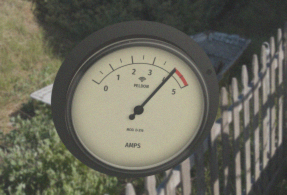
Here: 4 A
